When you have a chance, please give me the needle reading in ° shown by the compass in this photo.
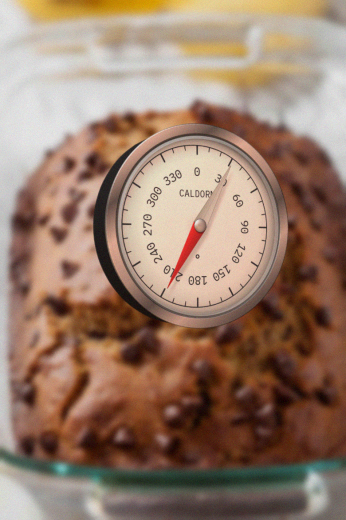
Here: 210 °
